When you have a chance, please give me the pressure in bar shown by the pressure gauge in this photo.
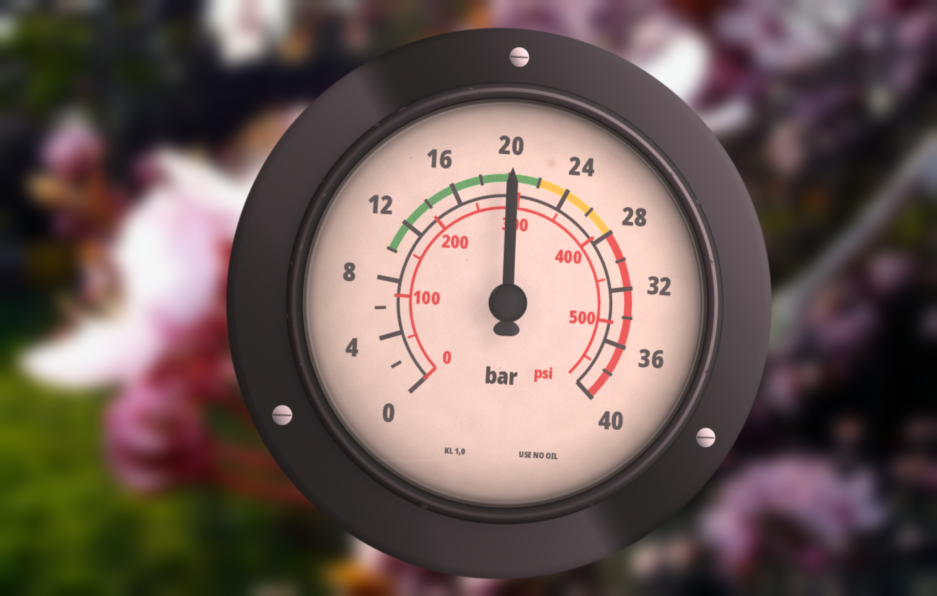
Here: 20 bar
